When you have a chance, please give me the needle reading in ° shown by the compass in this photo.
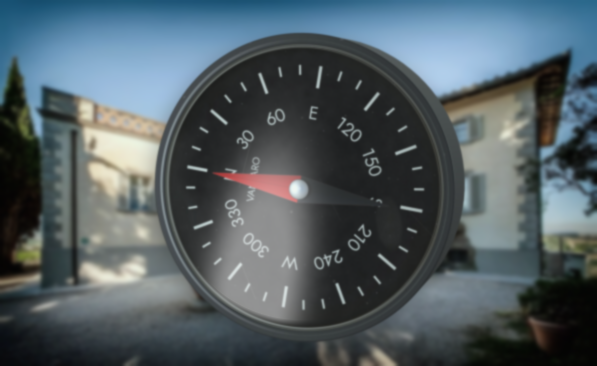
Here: 0 °
